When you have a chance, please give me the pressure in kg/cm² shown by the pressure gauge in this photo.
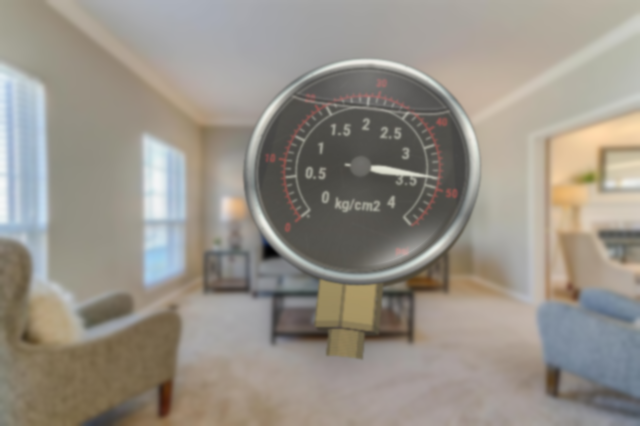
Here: 3.4 kg/cm²
